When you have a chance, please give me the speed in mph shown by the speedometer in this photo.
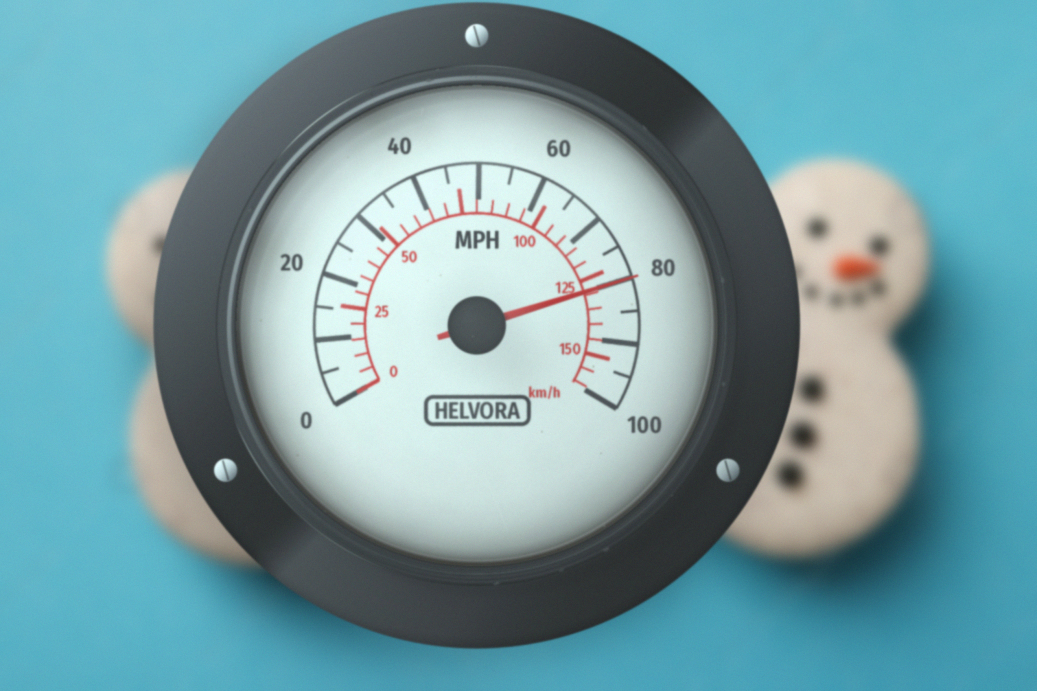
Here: 80 mph
